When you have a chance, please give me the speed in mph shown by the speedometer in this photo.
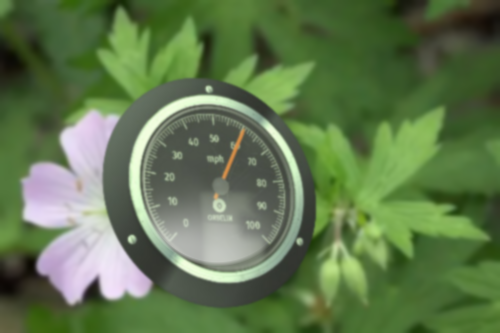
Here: 60 mph
